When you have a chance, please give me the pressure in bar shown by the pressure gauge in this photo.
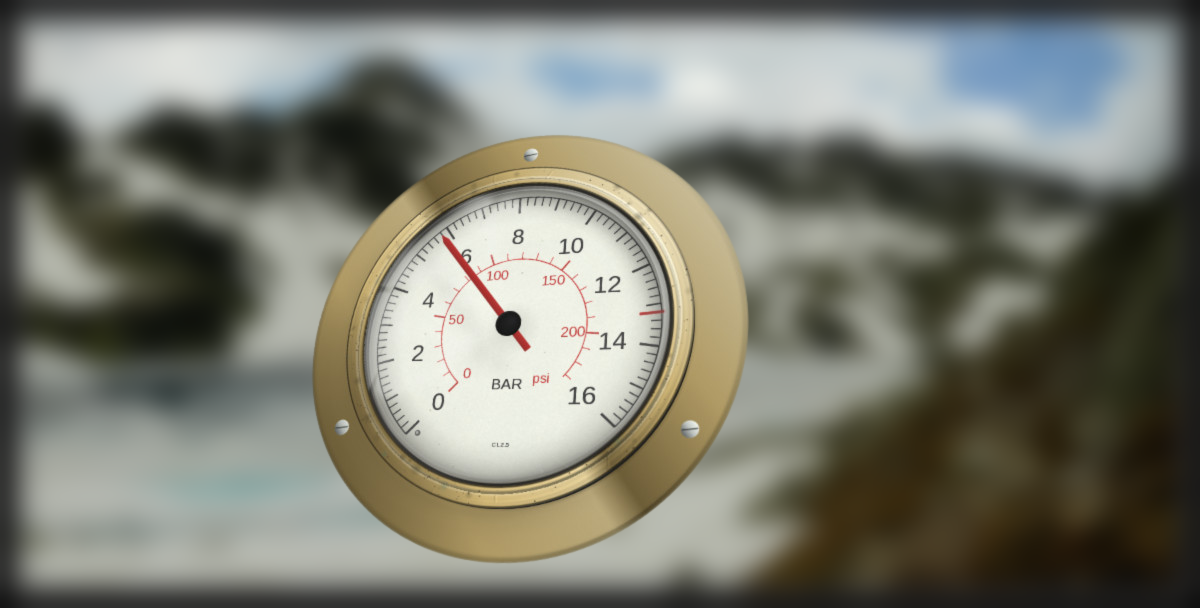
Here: 5.8 bar
